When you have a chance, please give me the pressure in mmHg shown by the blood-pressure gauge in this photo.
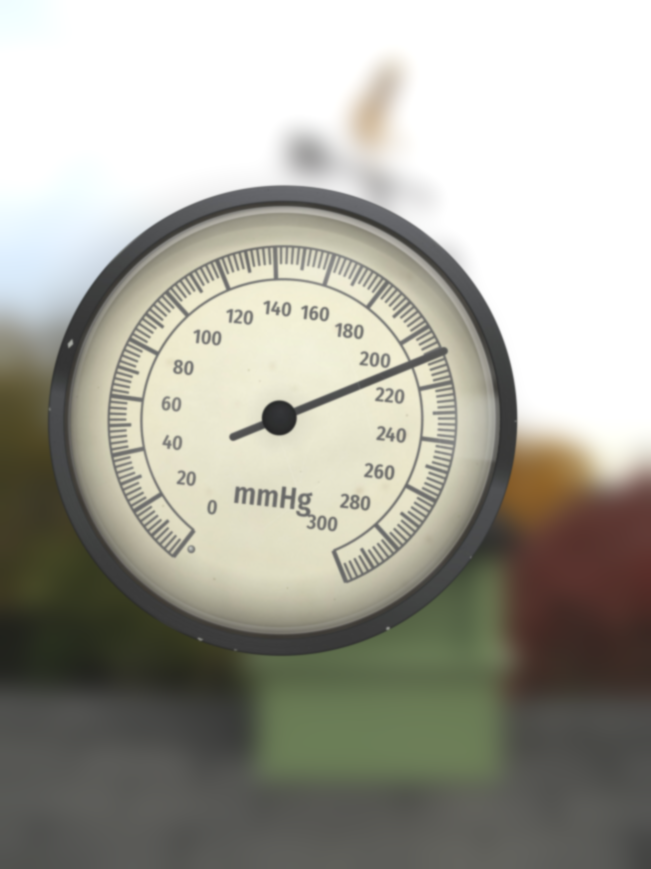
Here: 210 mmHg
